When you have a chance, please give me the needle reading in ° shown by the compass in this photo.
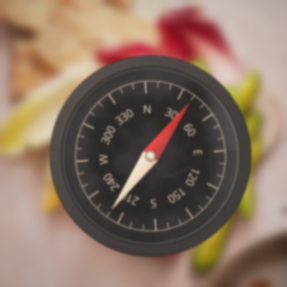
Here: 40 °
